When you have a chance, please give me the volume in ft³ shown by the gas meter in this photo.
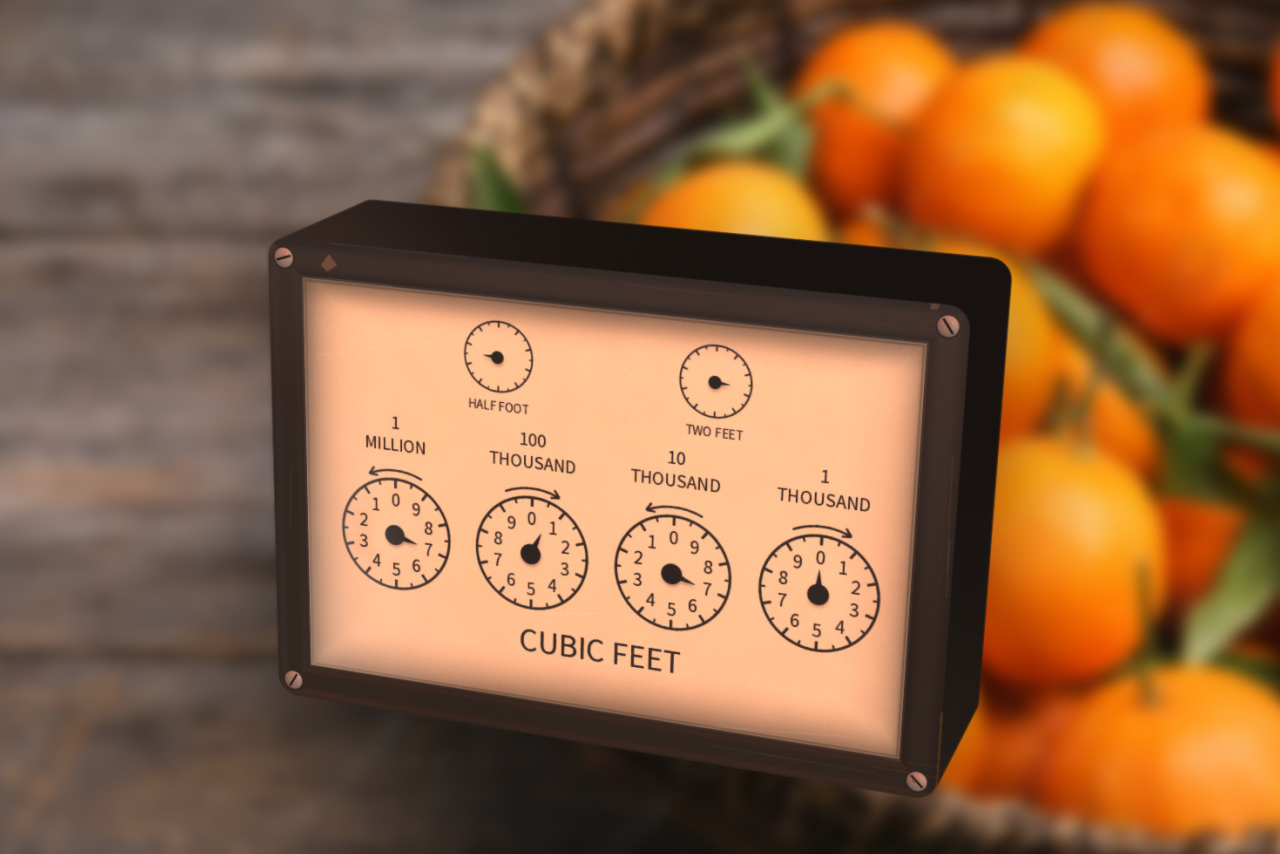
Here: 707000 ft³
